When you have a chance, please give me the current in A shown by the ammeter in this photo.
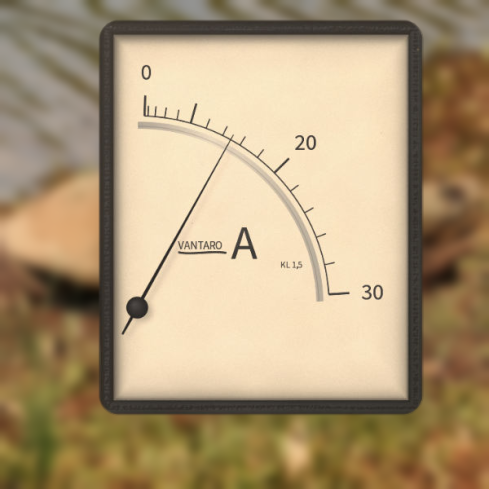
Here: 15 A
